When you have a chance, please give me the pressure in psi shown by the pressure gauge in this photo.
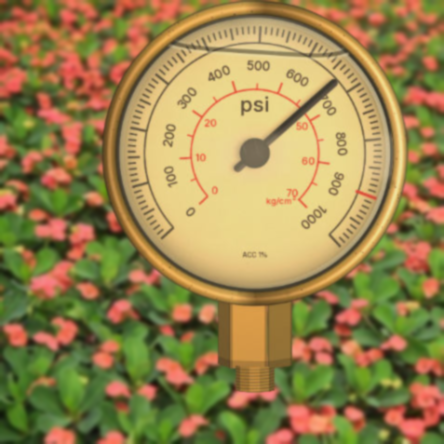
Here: 670 psi
